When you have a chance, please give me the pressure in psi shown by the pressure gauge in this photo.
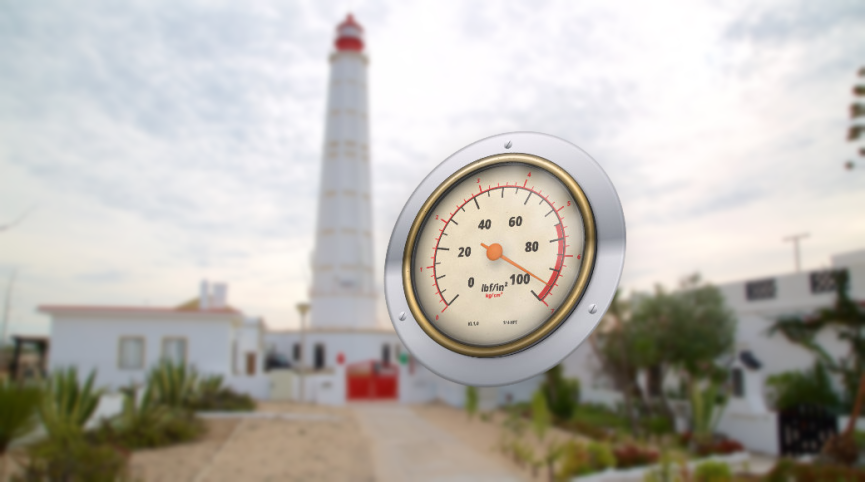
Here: 95 psi
